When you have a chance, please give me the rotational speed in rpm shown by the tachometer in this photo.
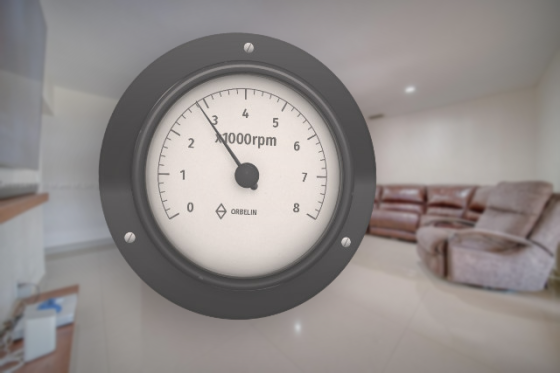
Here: 2800 rpm
